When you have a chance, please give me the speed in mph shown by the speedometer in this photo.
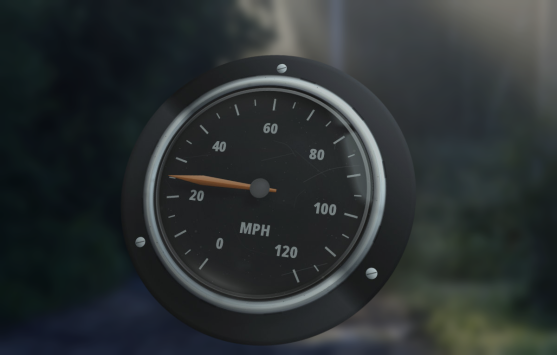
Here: 25 mph
